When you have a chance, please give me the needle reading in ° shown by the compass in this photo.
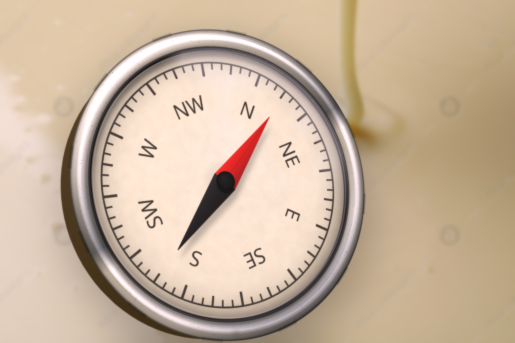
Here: 15 °
